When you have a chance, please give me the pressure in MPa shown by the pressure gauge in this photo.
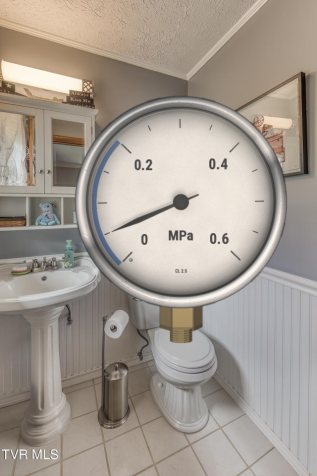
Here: 0.05 MPa
